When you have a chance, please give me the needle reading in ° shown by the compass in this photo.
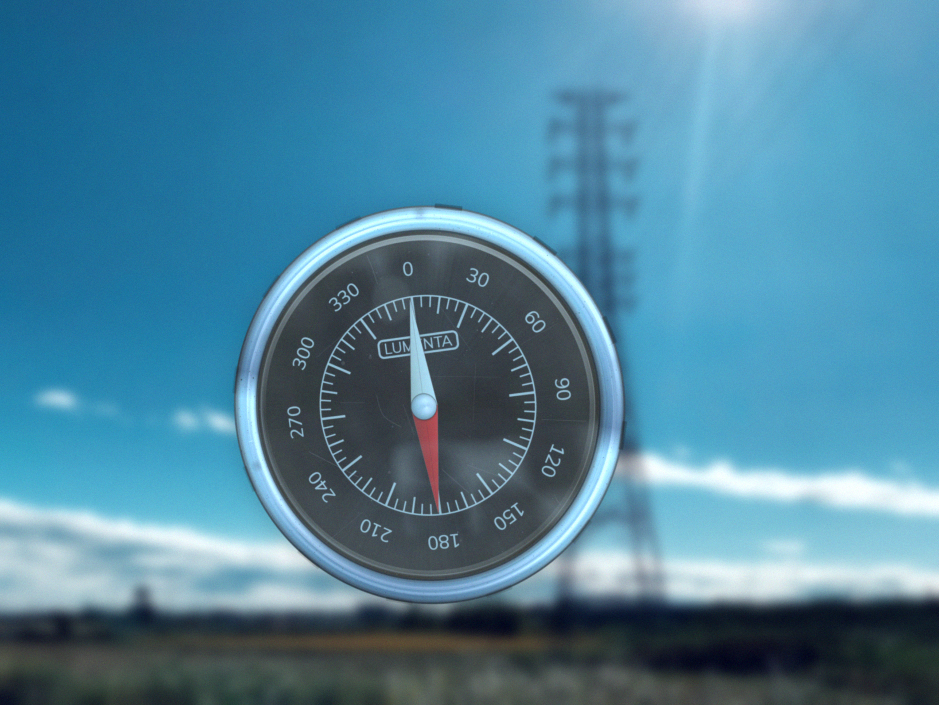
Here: 180 °
